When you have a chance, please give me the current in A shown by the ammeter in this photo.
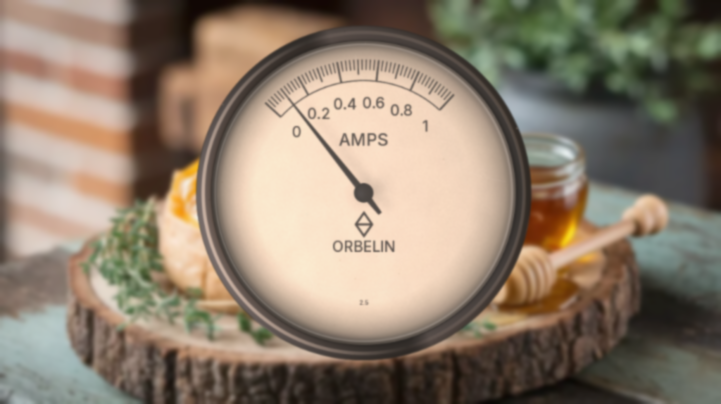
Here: 0.1 A
